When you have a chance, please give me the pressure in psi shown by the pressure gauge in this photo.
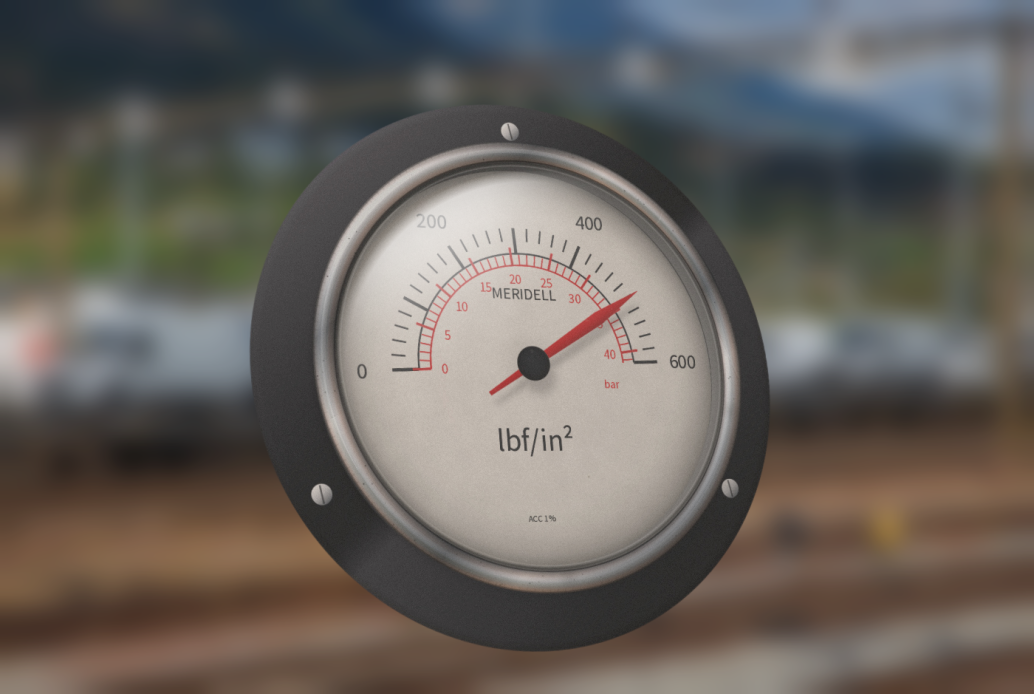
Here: 500 psi
